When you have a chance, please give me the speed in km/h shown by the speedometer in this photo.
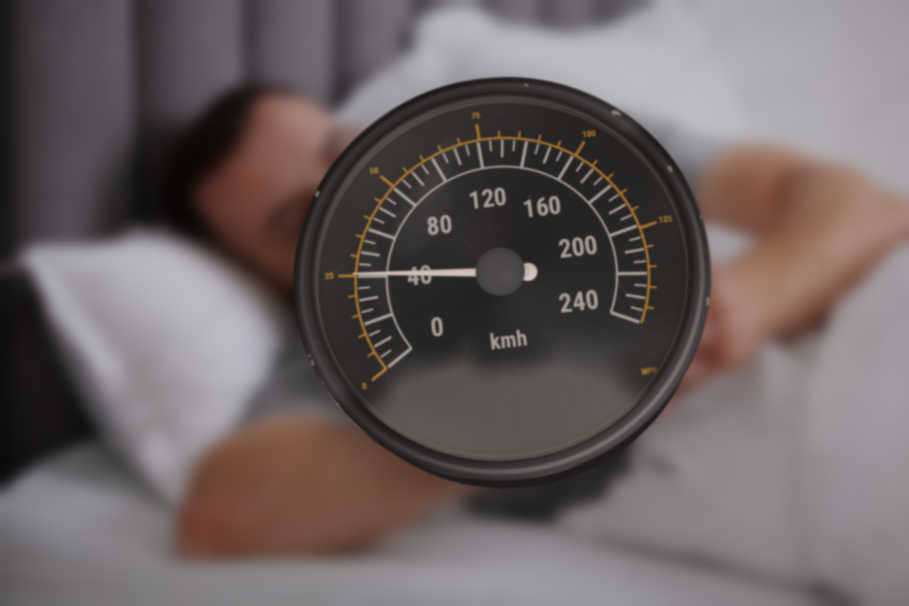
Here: 40 km/h
